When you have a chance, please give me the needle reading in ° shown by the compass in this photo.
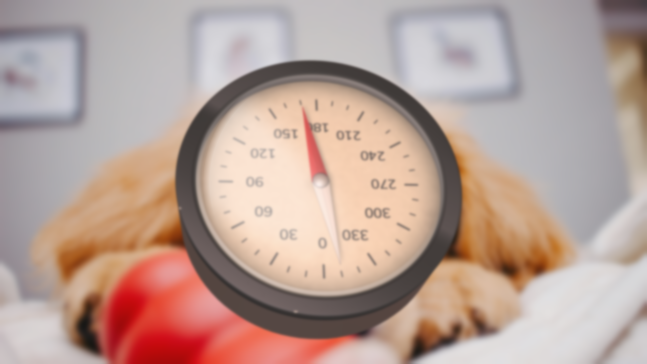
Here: 170 °
